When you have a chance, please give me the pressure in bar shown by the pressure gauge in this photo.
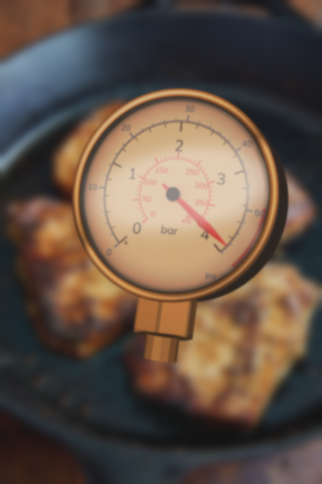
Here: 3.9 bar
